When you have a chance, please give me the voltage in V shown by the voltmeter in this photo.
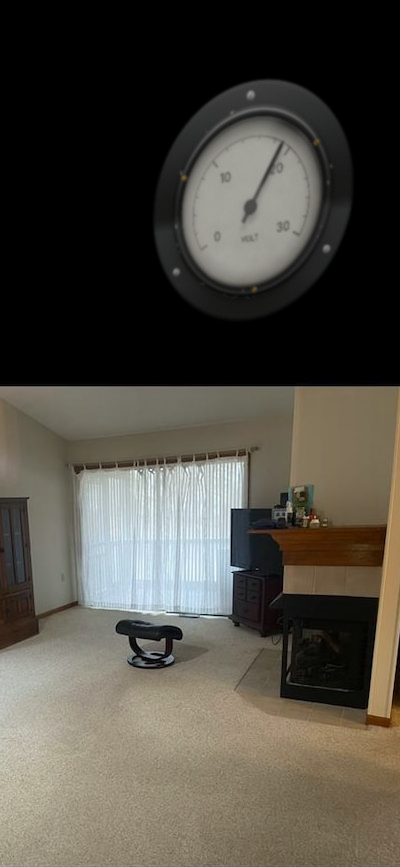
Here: 19 V
